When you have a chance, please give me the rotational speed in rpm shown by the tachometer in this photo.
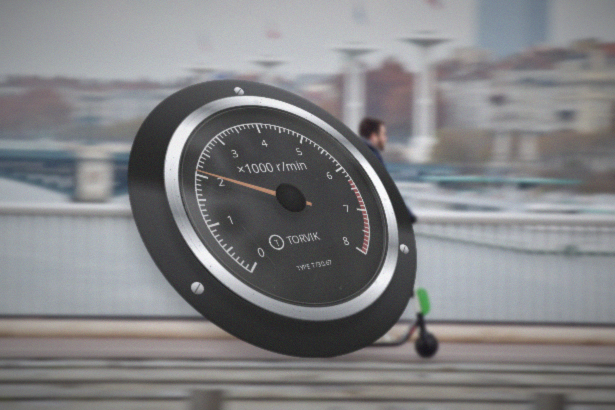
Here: 2000 rpm
